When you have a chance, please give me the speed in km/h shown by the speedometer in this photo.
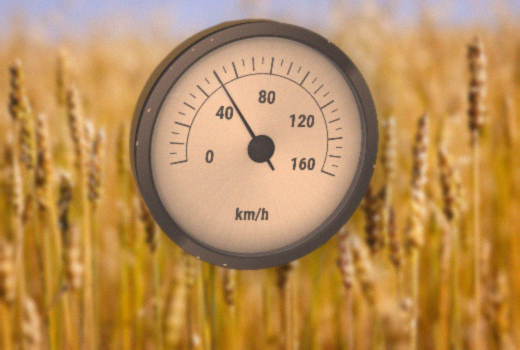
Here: 50 km/h
